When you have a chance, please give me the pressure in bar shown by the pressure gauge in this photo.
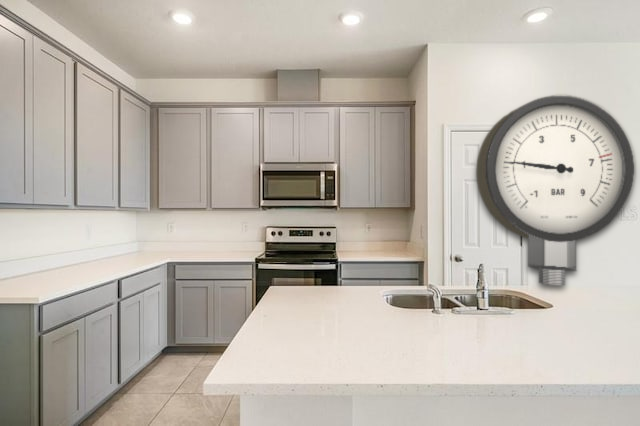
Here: 1 bar
